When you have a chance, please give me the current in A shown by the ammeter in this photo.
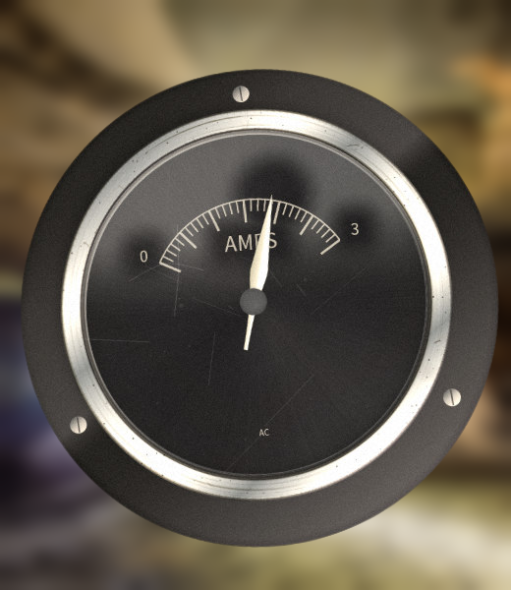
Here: 1.9 A
